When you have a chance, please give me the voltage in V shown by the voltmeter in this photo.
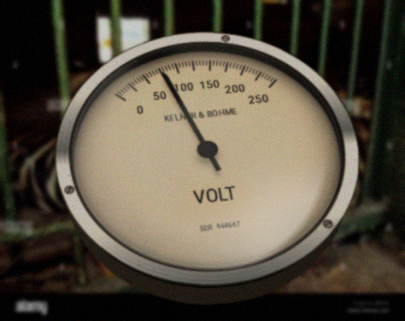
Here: 75 V
